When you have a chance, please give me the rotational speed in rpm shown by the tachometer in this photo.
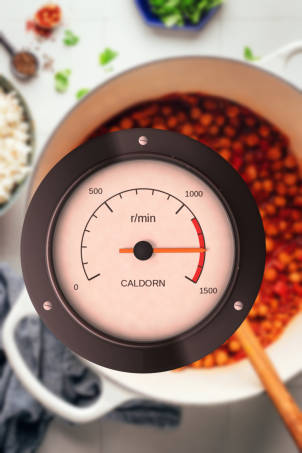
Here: 1300 rpm
